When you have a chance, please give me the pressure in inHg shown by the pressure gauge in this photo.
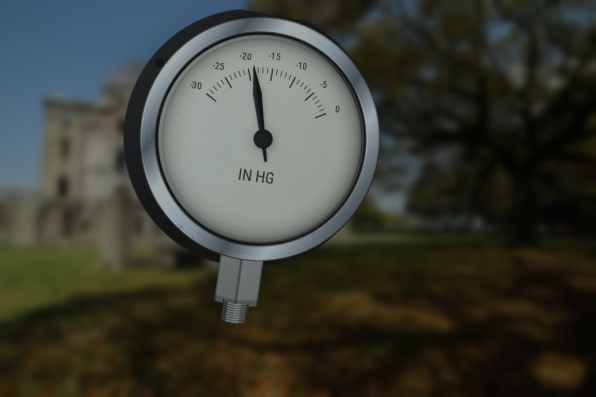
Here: -19 inHg
